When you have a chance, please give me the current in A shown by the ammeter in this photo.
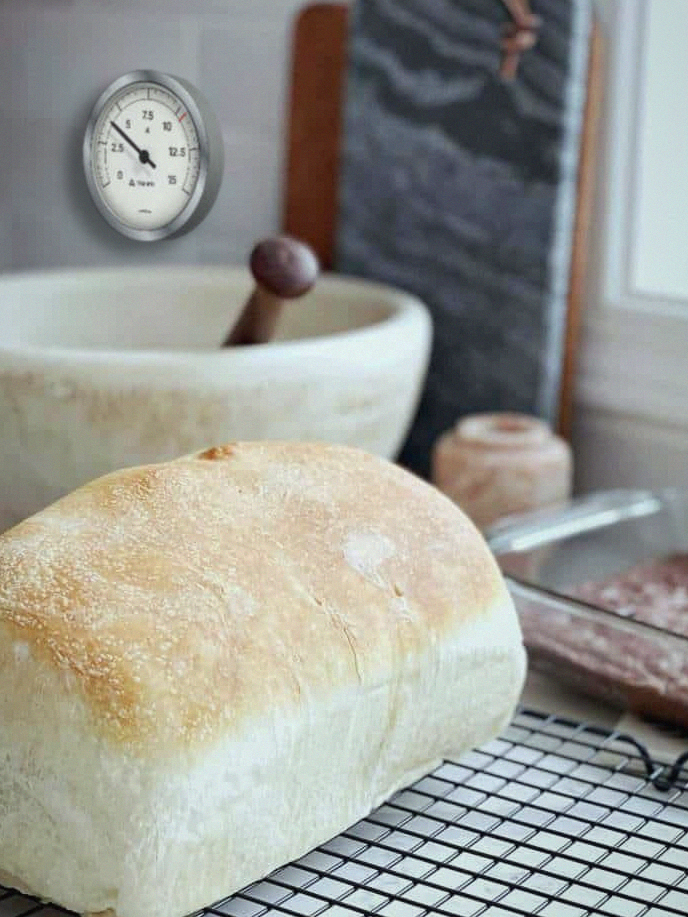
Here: 4 A
